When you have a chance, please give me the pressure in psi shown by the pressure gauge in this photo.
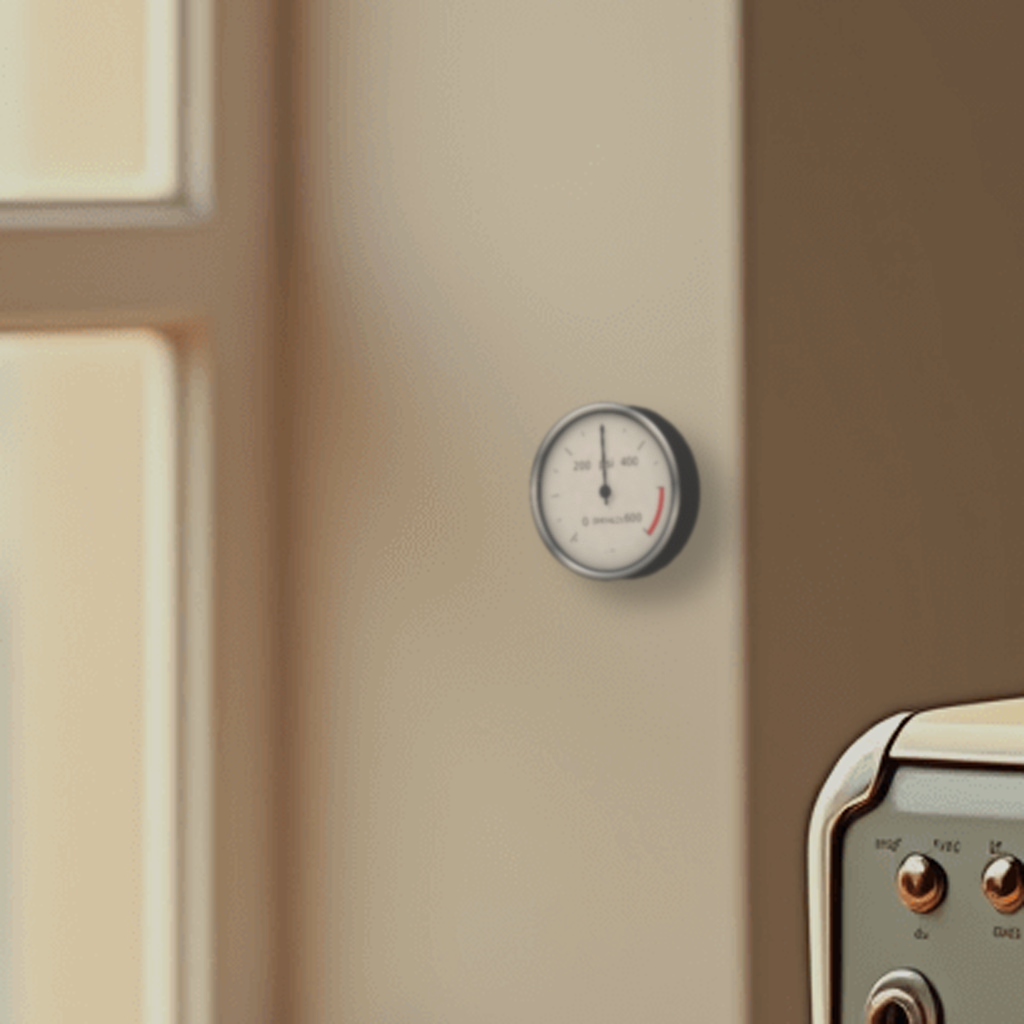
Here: 300 psi
